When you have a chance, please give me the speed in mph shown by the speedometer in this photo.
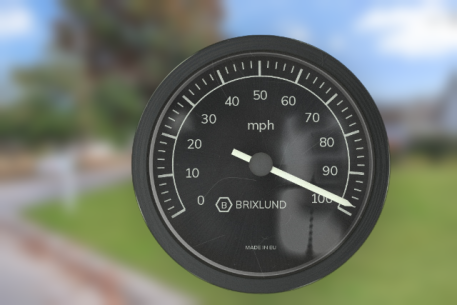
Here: 98 mph
